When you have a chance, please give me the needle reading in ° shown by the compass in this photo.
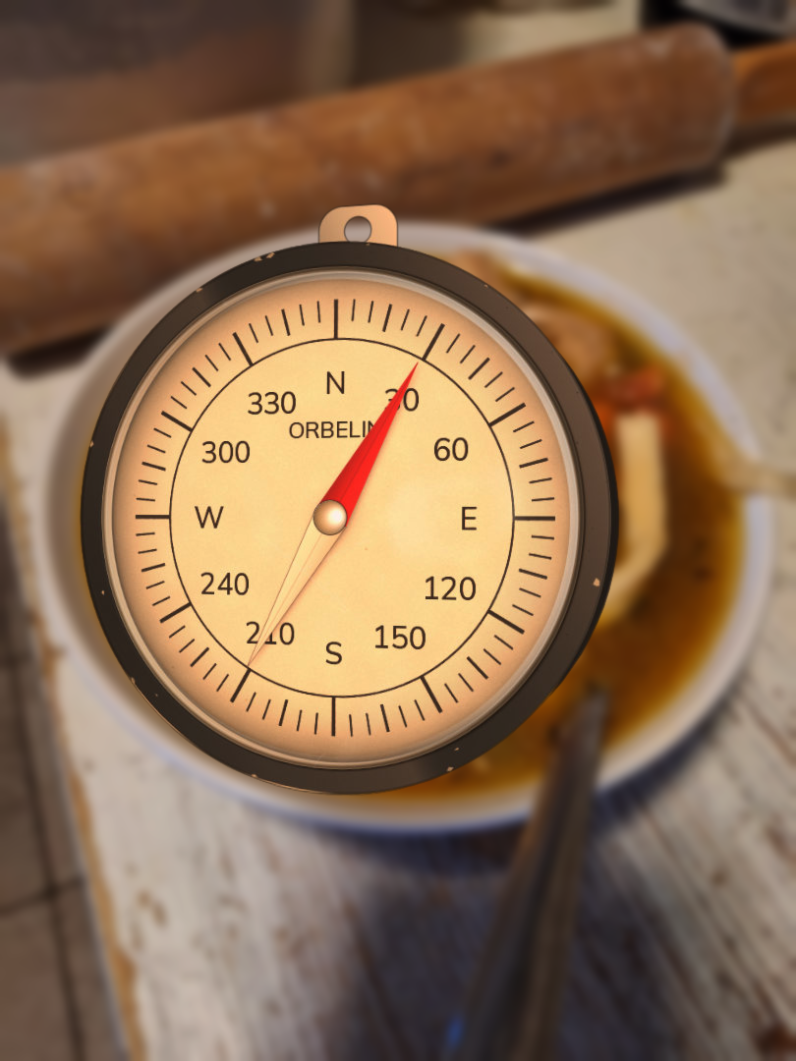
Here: 30 °
